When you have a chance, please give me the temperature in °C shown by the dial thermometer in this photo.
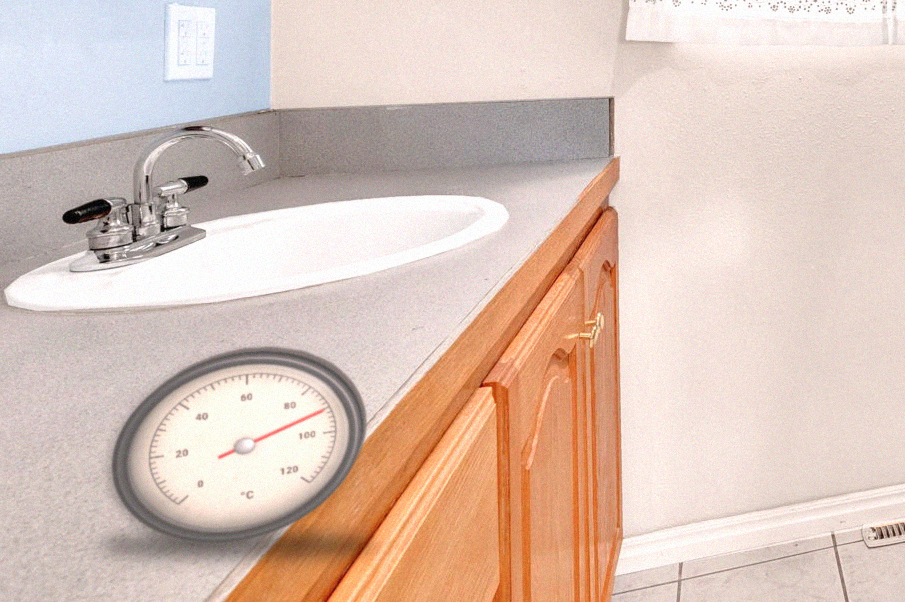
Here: 90 °C
